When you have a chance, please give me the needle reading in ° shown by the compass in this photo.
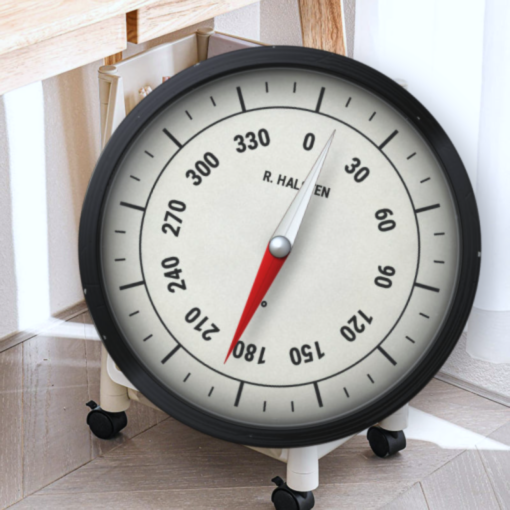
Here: 190 °
